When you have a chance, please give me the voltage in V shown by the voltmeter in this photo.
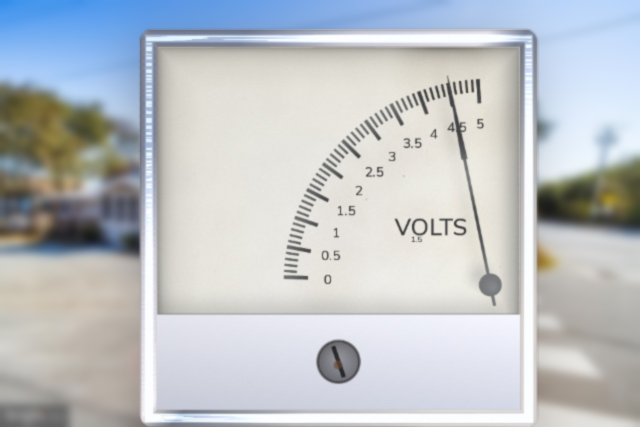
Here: 4.5 V
